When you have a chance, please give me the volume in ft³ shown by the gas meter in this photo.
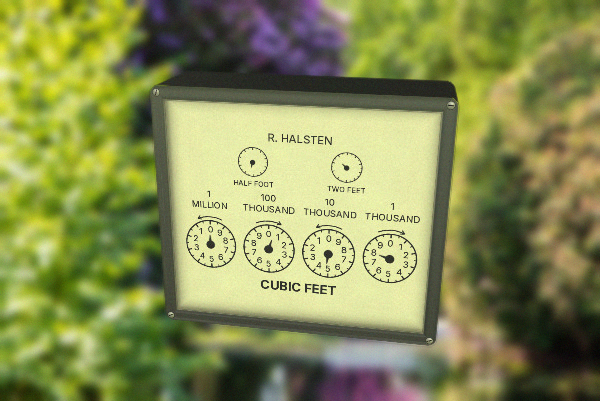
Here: 4800 ft³
